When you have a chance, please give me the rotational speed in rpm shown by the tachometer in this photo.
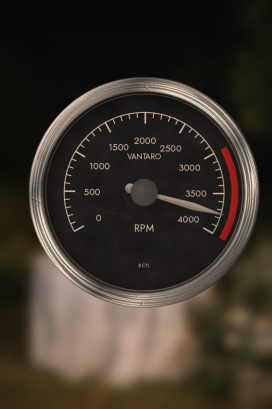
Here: 3750 rpm
